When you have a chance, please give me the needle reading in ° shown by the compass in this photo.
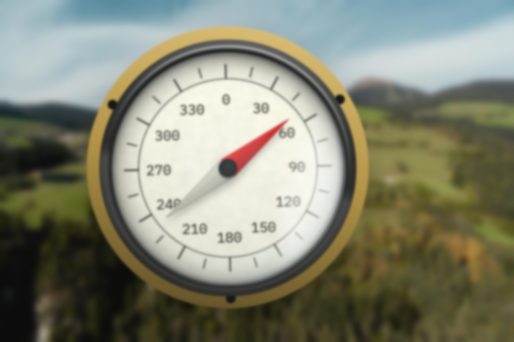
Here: 52.5 °
